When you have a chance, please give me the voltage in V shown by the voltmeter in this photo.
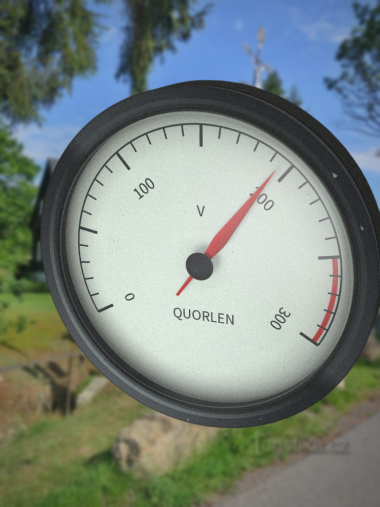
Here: 195 V
